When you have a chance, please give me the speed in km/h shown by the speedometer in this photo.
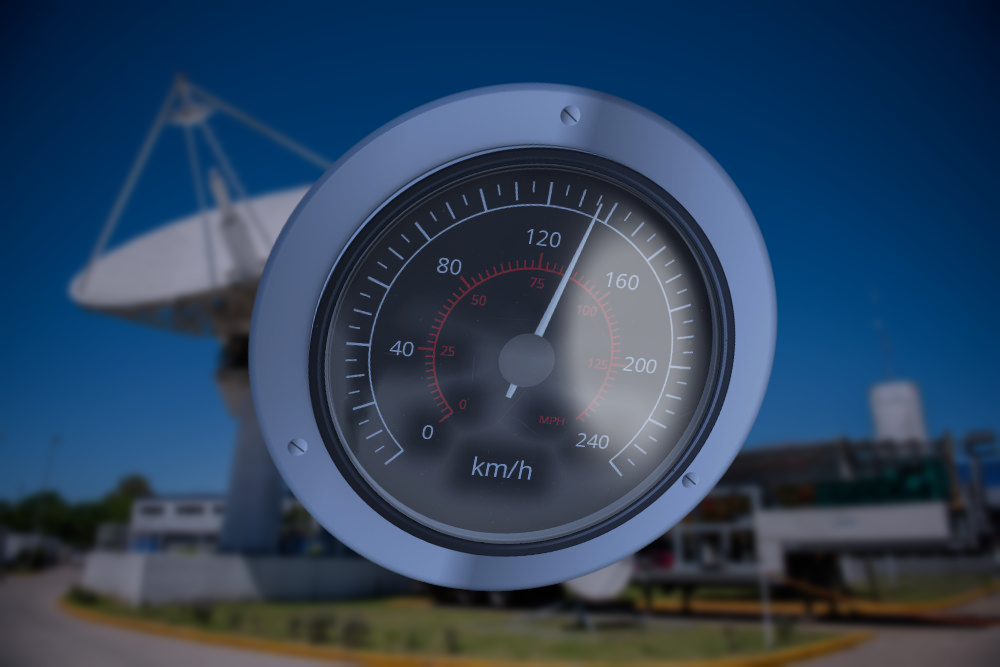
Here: 135 km/h
